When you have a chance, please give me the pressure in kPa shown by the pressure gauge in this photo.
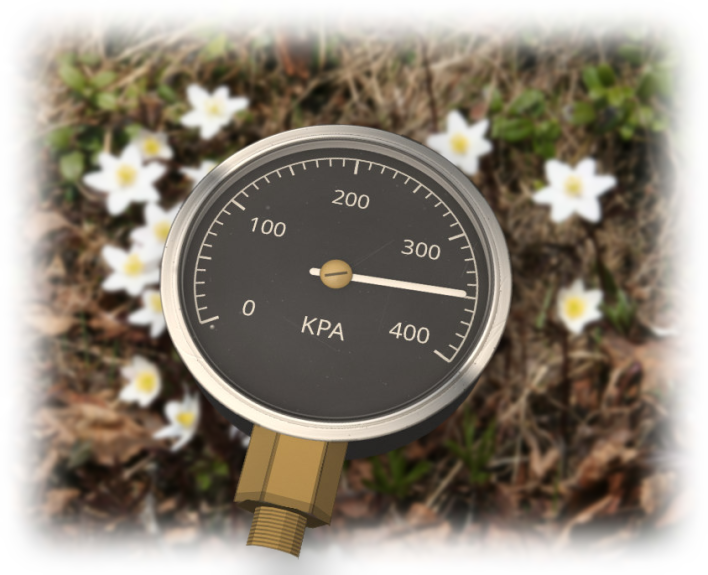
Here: 350 kPa
